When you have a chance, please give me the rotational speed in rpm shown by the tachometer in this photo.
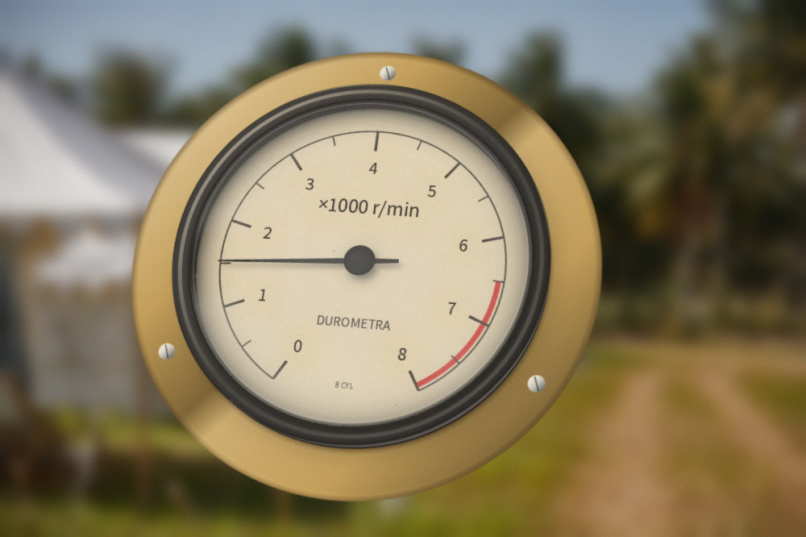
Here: 1500 rpm
